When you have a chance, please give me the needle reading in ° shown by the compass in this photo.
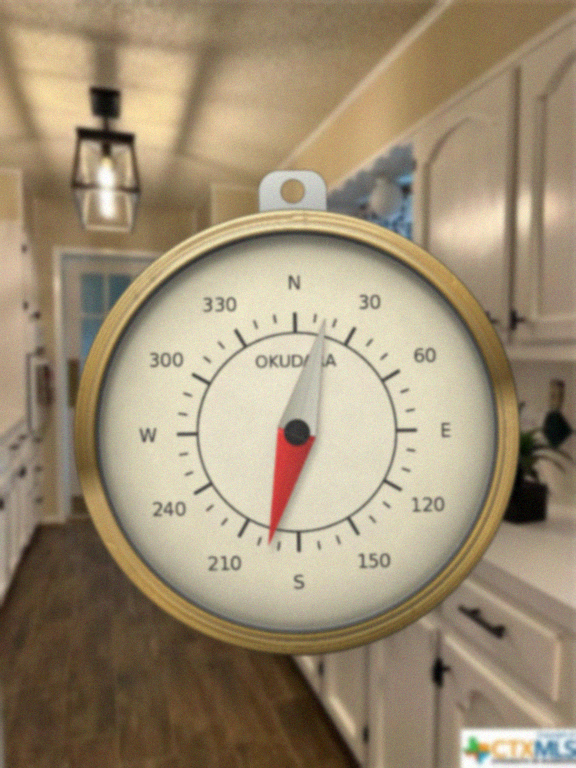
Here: 195 °
